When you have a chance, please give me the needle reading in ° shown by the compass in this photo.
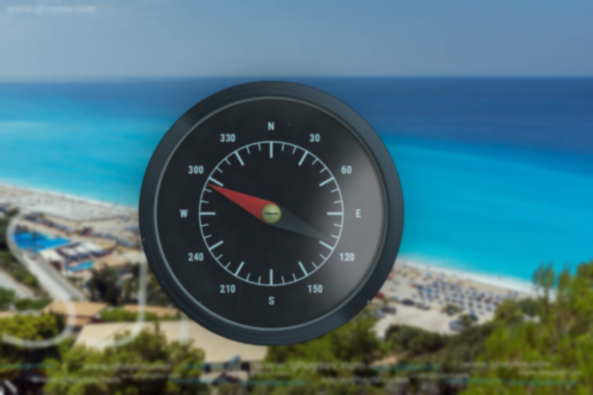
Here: 295 °
